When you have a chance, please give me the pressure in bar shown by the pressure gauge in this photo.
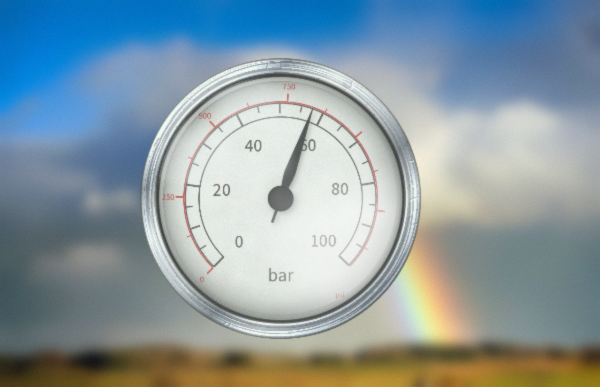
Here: 57.5 bar
